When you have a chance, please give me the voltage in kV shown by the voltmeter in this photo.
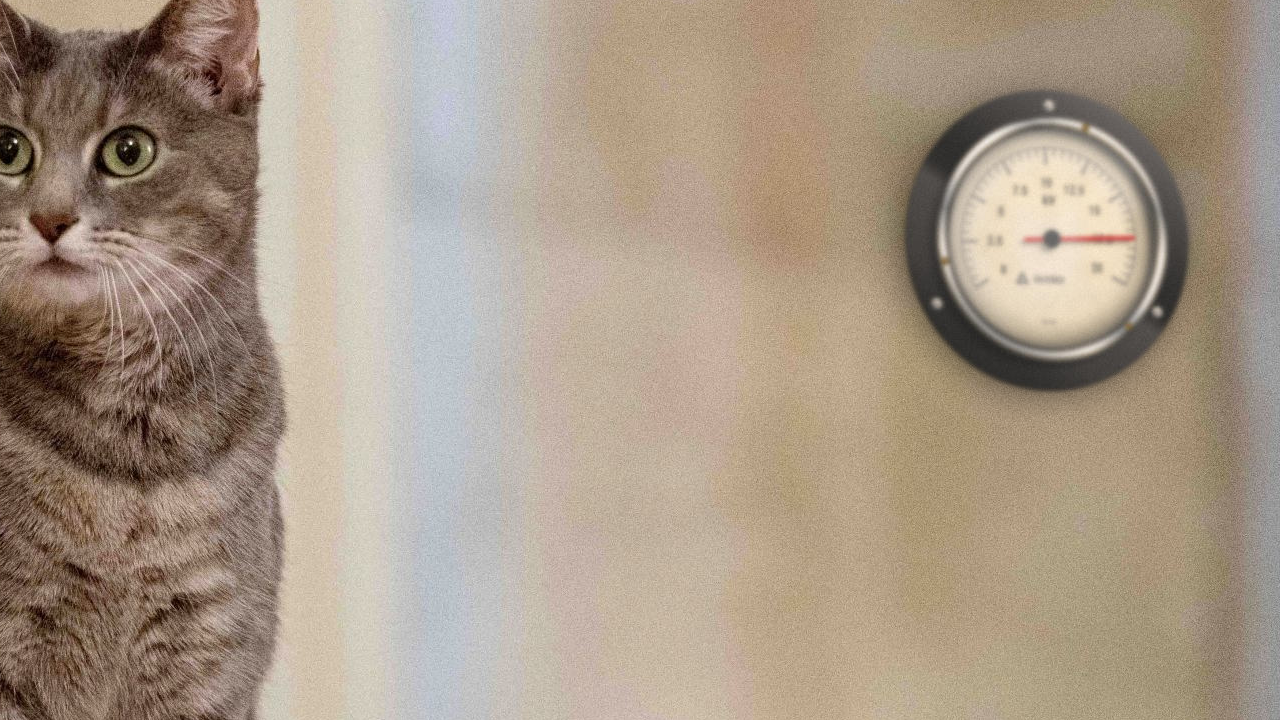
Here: 17.5 kV
